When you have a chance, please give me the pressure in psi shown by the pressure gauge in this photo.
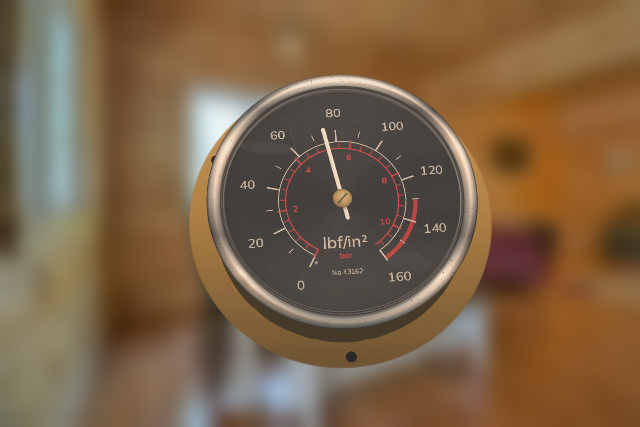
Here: 75 psi
